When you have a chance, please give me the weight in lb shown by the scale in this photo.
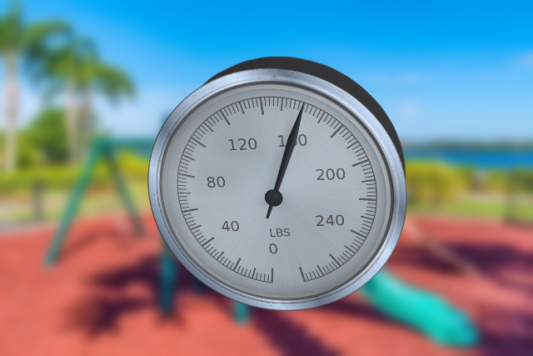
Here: 160 lb
